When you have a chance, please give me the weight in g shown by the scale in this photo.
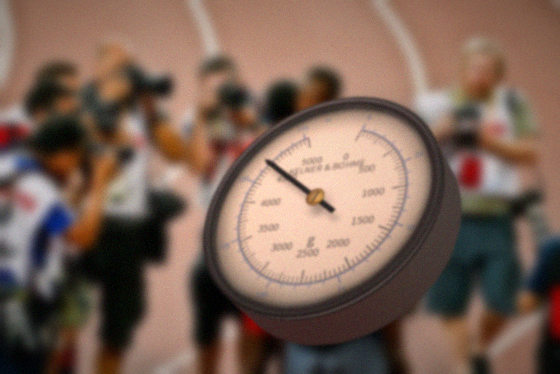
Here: 4500 g
